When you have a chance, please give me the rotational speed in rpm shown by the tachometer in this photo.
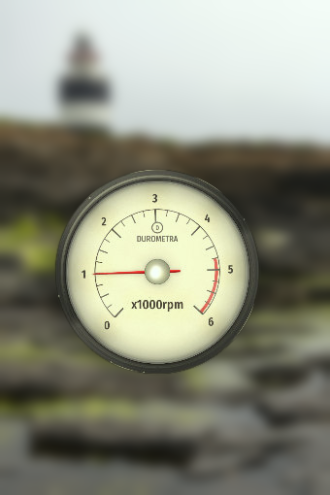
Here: 1000 rpm
